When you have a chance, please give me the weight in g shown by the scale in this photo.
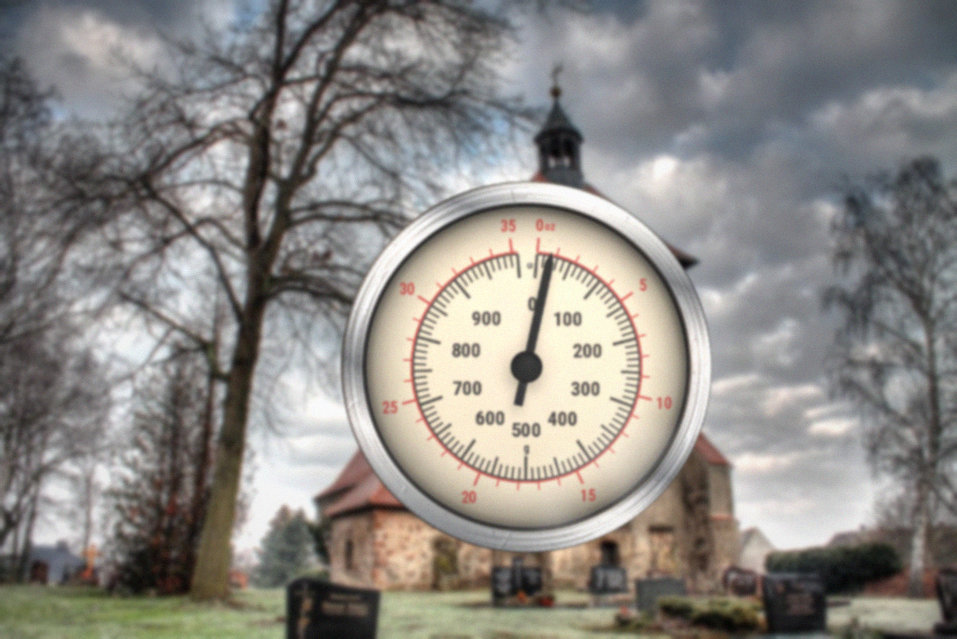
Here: 20 g
